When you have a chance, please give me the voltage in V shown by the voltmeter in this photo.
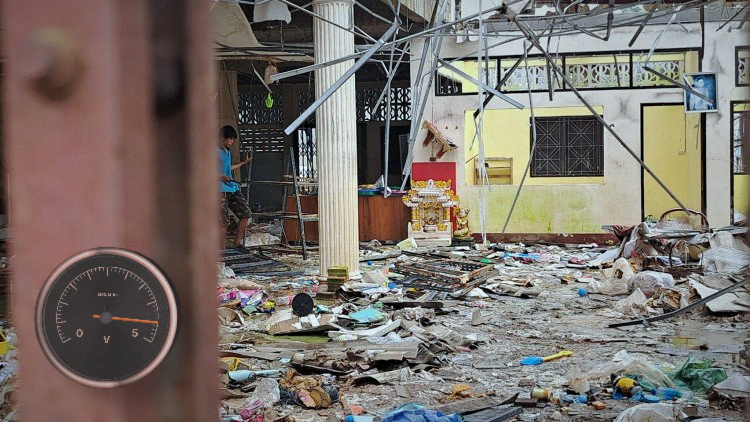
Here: 4.5 V
